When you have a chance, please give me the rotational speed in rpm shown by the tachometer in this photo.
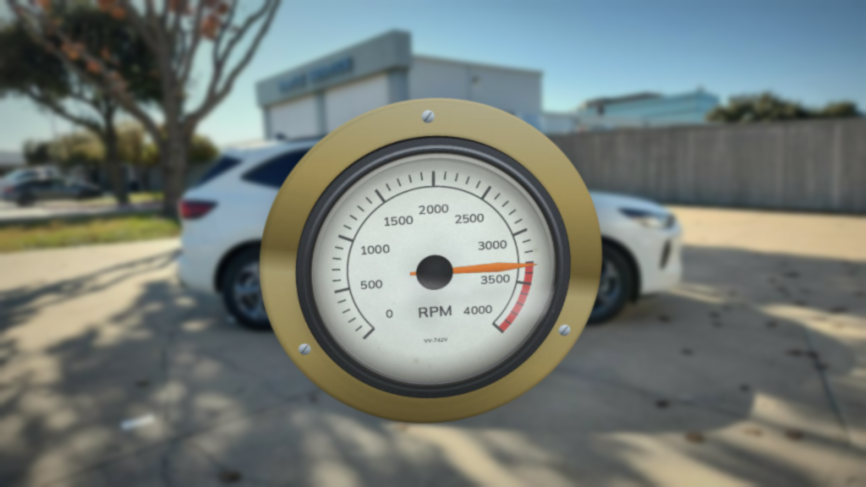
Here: 3300 rpm
